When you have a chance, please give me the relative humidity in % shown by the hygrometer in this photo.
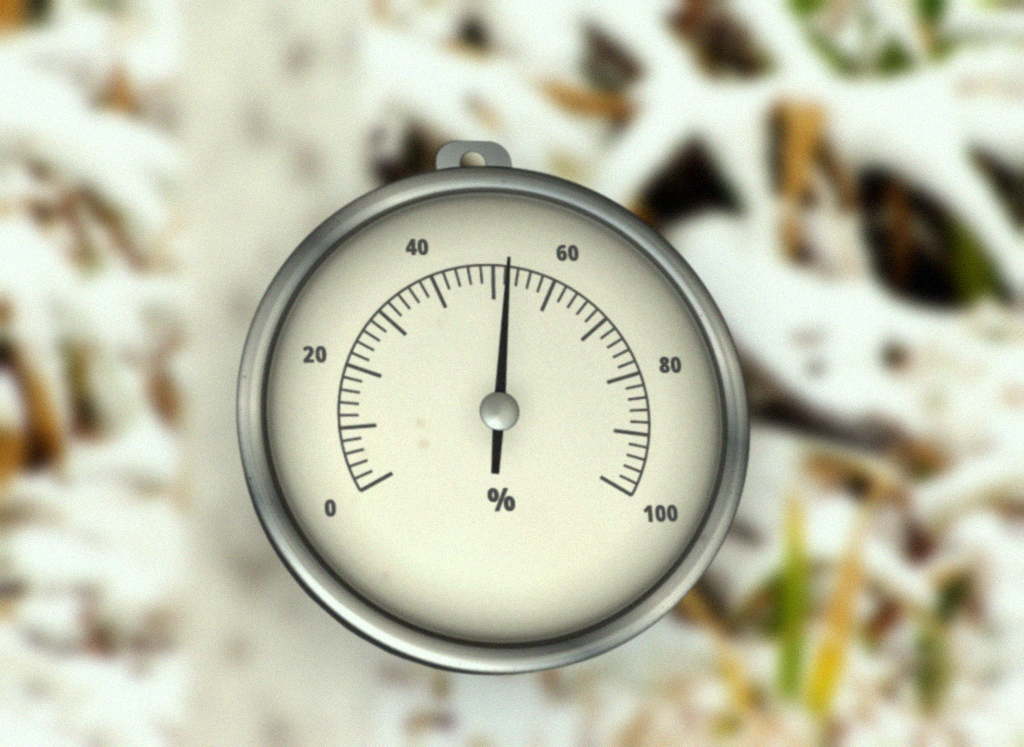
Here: 52 %
